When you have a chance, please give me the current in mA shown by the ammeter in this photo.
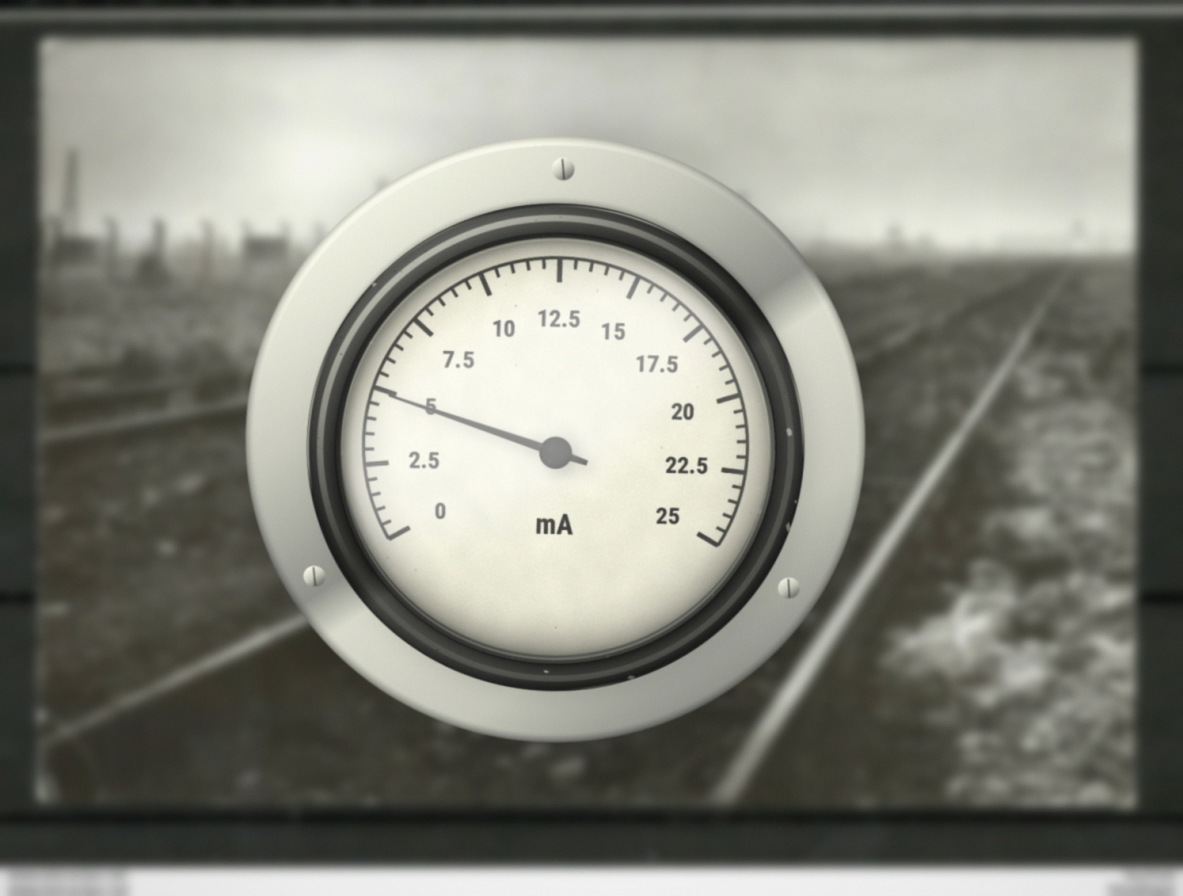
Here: 5 mA
